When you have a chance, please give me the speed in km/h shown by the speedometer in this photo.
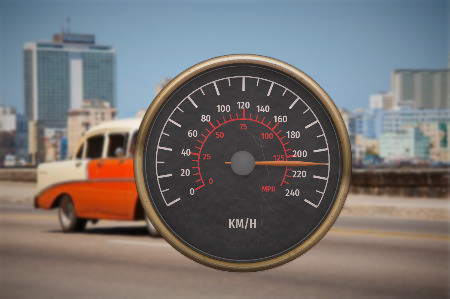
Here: 210 km/h
